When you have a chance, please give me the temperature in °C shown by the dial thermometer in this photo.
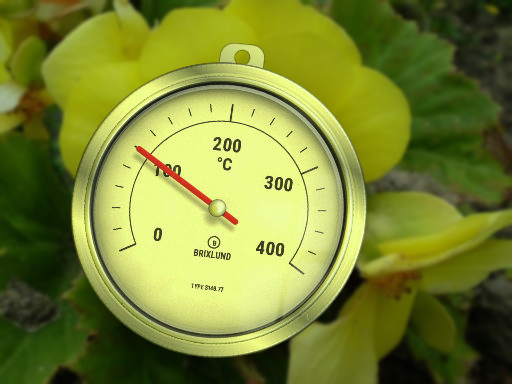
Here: 100 °C
